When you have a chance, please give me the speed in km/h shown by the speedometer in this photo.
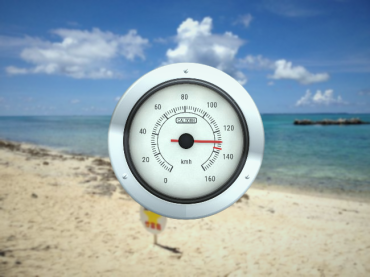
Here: 130 km/h
